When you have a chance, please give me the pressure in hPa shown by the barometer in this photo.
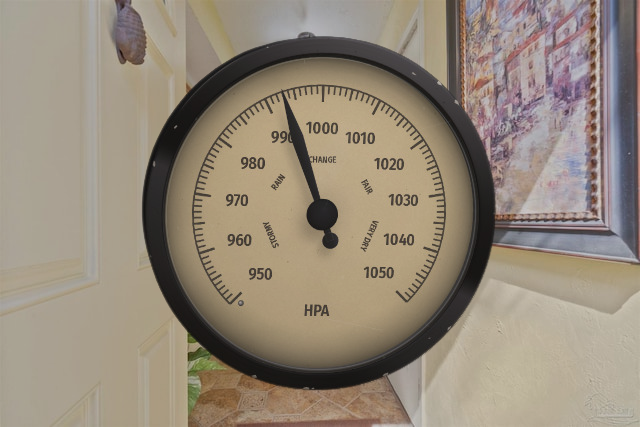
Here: 993 hPa
